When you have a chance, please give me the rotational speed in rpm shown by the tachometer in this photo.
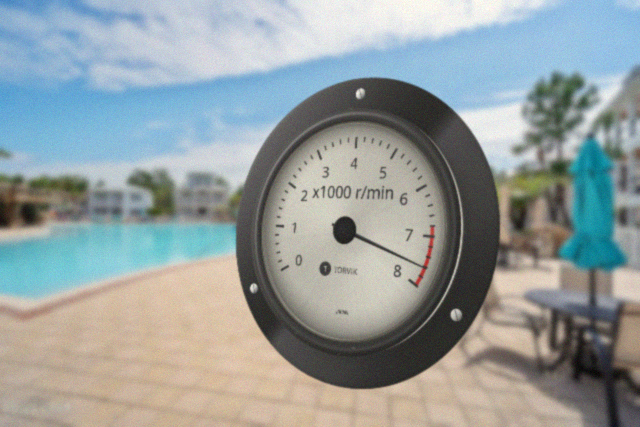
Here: 7600 rpm
